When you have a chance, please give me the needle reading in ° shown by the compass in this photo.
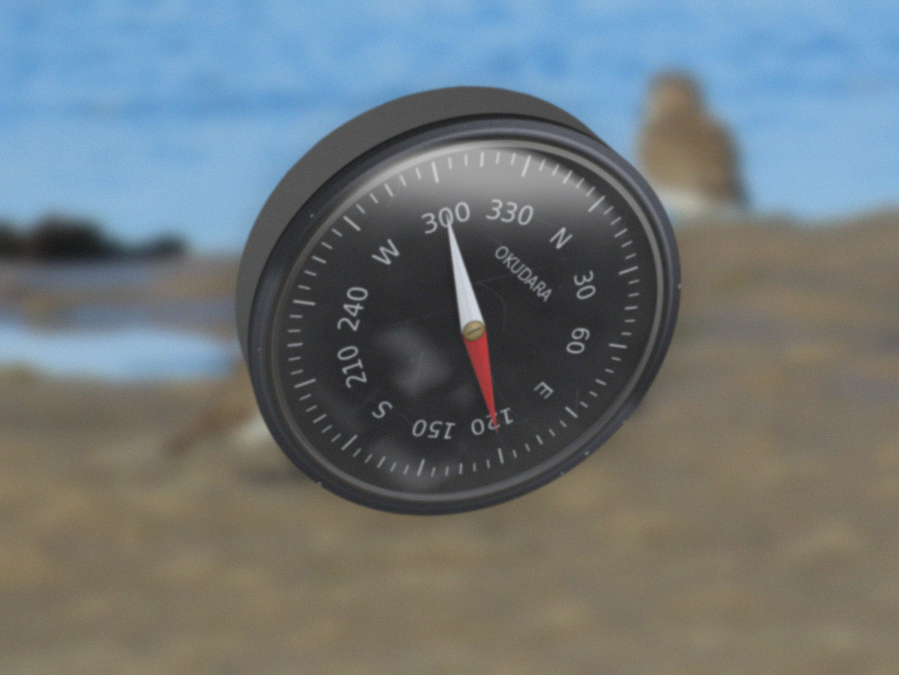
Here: 120 °
